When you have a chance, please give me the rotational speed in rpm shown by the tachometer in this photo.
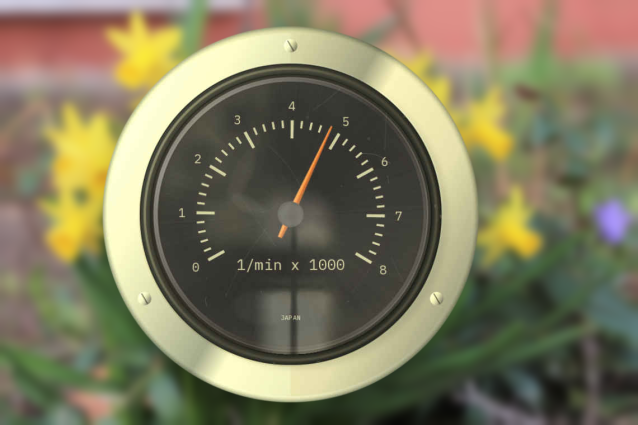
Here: 4800 rpm
